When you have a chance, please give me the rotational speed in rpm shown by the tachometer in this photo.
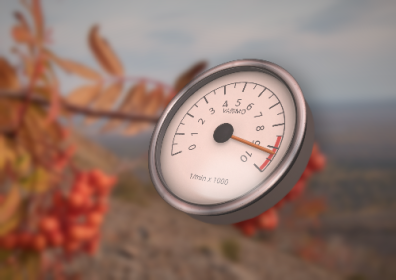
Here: 9250 rpm
